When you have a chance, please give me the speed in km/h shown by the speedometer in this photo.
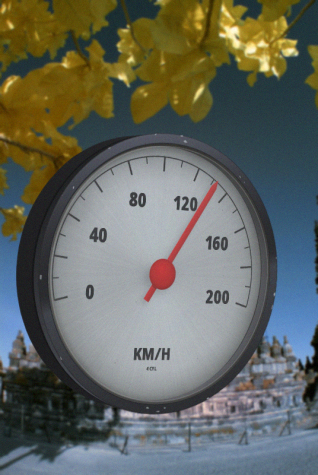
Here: 130 km/h
